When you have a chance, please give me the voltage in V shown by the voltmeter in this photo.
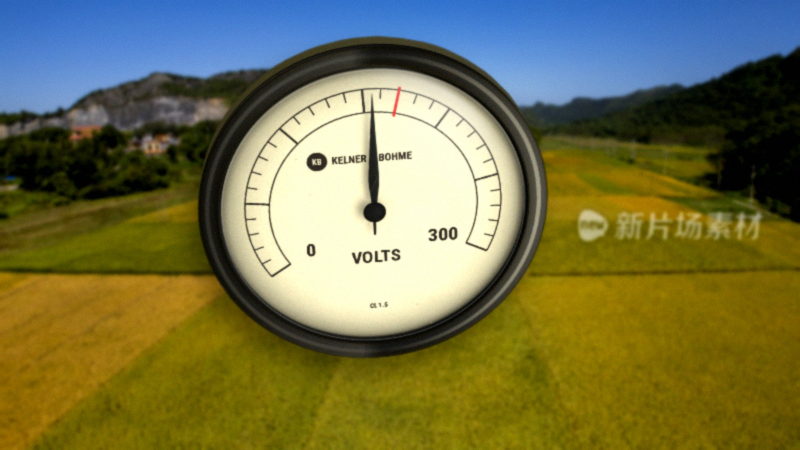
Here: 155 V
